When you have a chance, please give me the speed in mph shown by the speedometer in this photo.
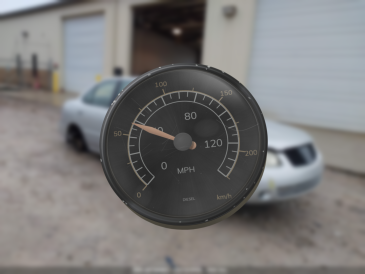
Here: 37.5 mph
